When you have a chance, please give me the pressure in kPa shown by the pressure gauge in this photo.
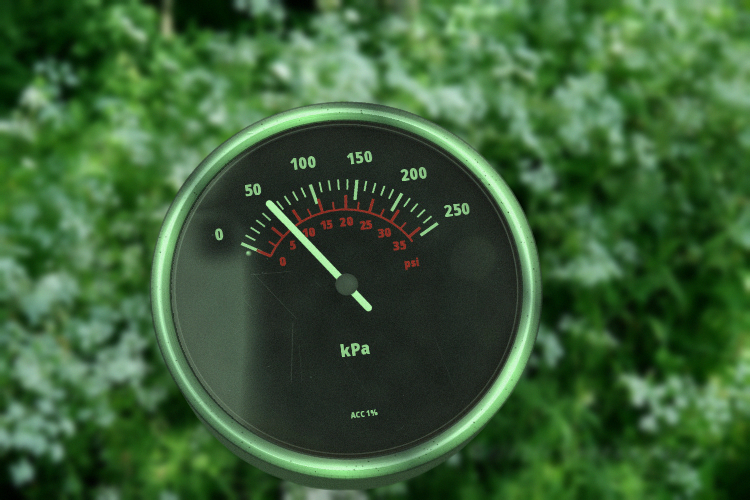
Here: 50 kPa
